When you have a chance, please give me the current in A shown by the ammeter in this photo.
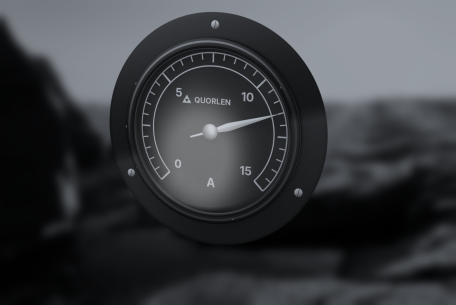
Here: 11.5 A
